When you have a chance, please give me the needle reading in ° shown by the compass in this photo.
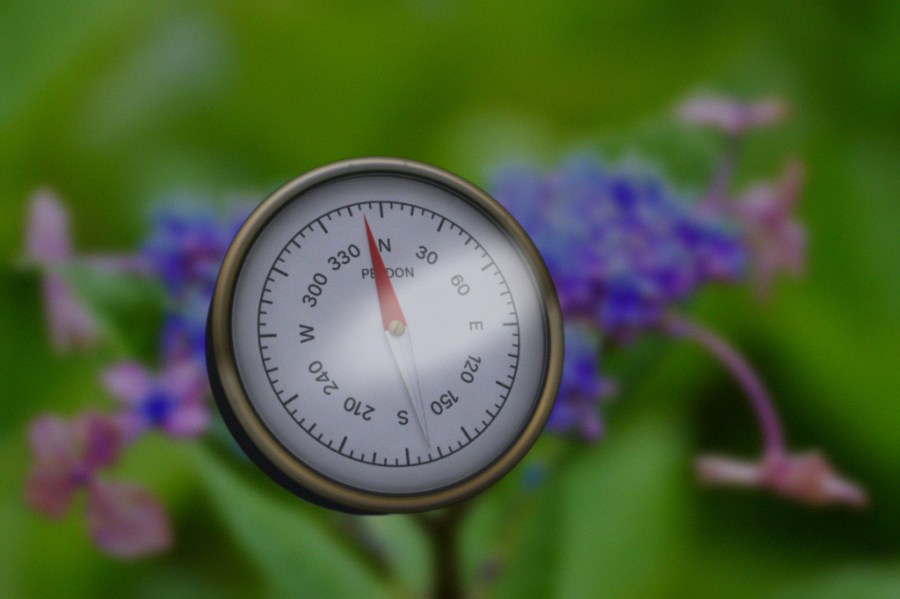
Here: 350 °
